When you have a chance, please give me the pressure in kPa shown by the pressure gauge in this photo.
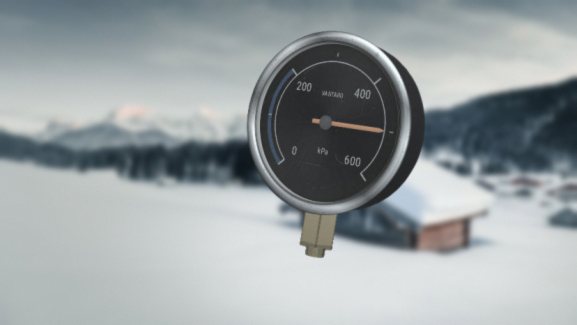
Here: 500 kPa
